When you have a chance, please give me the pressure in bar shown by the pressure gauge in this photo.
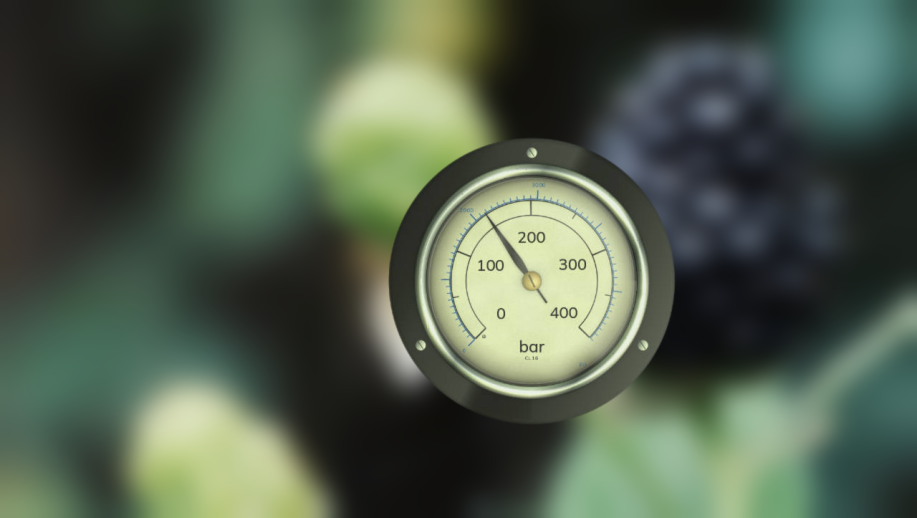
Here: 150 bar
